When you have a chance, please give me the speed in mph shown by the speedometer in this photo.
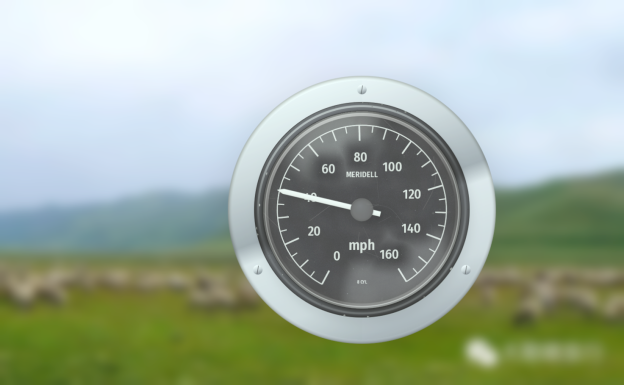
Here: 40 mph
